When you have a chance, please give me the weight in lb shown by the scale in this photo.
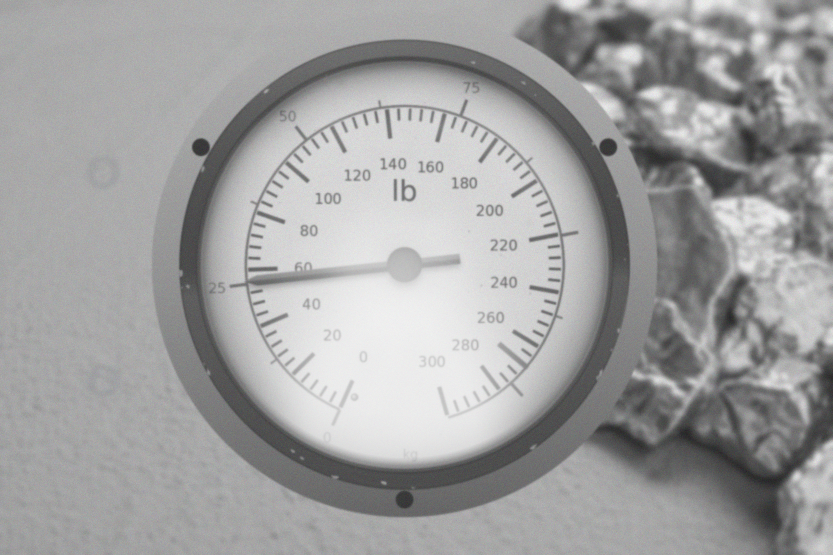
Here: 56 lb
